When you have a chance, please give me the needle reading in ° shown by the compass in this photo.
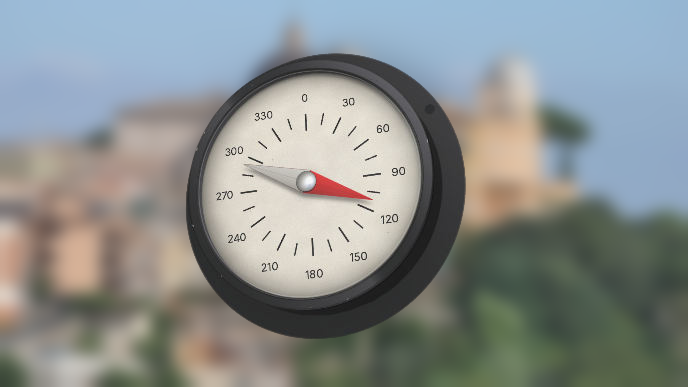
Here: 112.5 °
